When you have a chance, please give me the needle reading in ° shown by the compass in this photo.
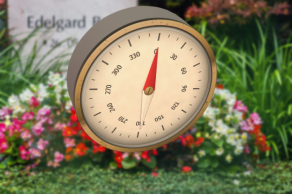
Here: 0 °
